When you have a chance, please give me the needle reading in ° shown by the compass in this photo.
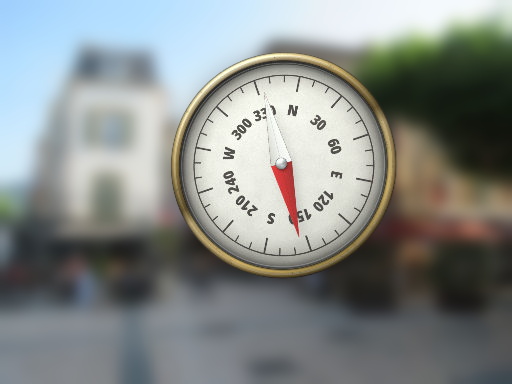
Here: 155 °
